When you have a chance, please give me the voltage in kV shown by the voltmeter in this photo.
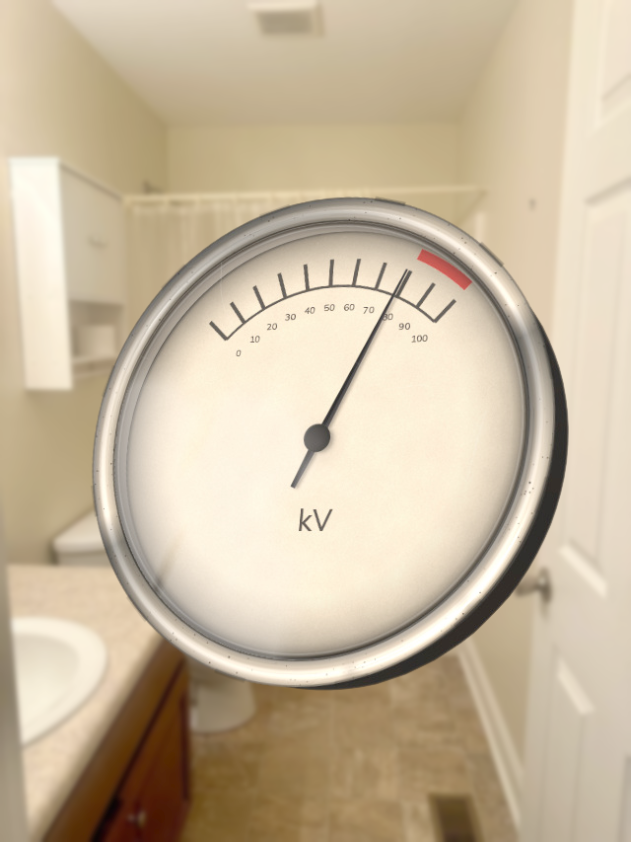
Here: 80 kV
